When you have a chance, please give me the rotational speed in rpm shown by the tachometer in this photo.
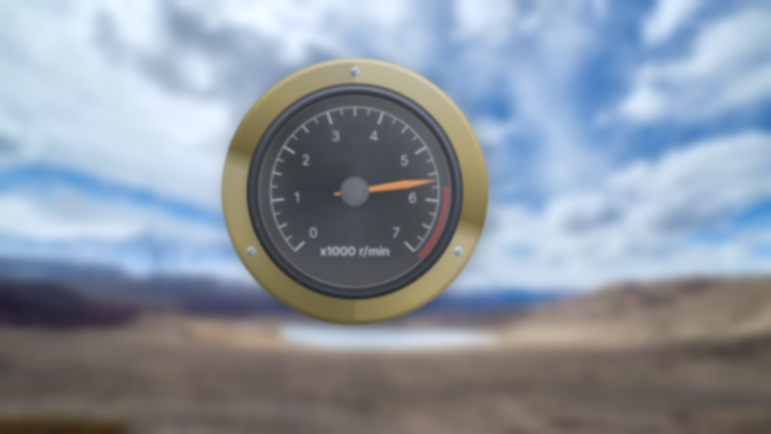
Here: 5625 rpm
